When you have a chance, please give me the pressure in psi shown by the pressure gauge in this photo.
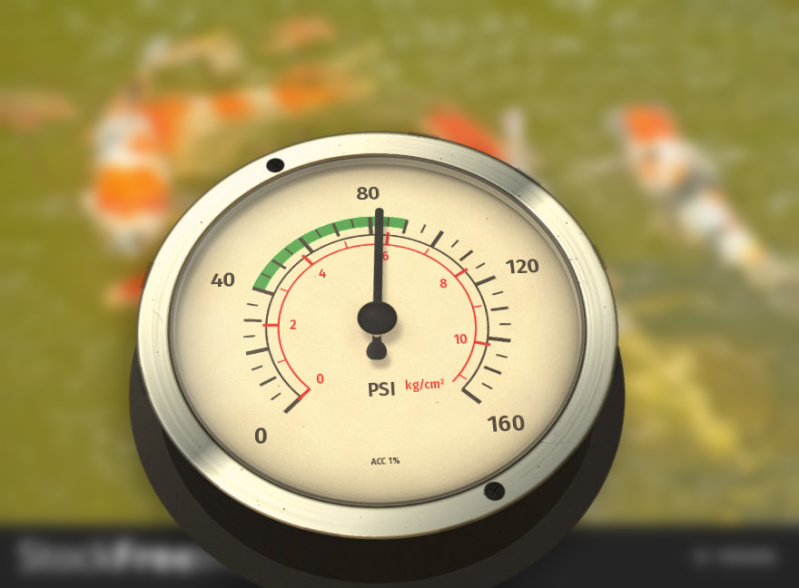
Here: 82.5 psi
